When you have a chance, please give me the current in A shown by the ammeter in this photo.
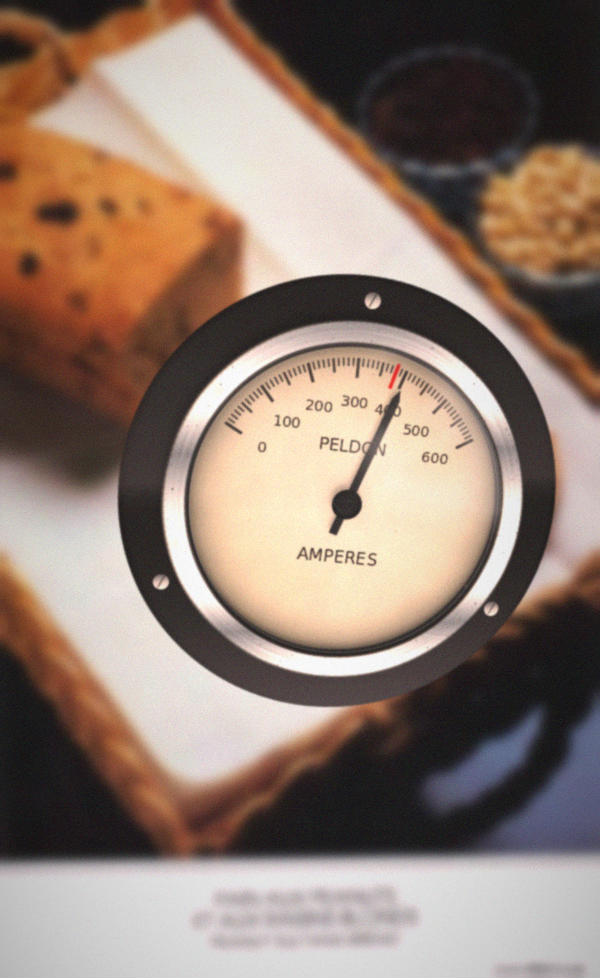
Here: 400 A
